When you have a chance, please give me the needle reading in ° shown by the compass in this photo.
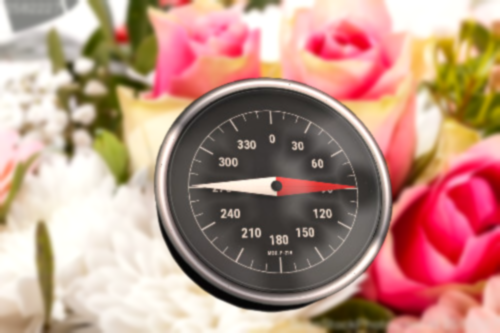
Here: 90 °
